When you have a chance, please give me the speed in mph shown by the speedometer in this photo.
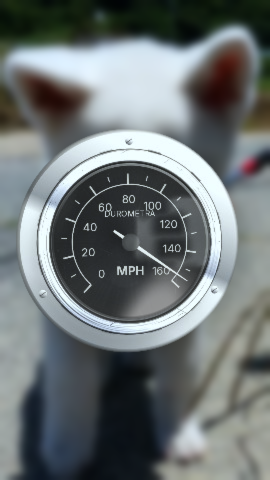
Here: 155 mph
